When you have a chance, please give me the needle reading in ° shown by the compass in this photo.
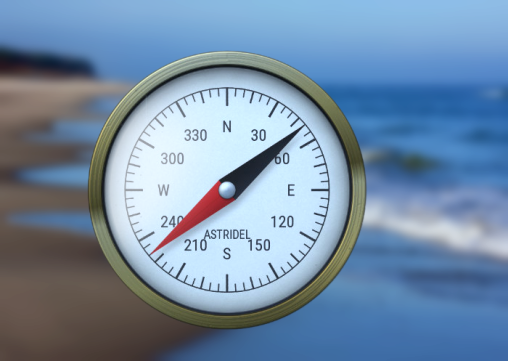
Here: 230 °
